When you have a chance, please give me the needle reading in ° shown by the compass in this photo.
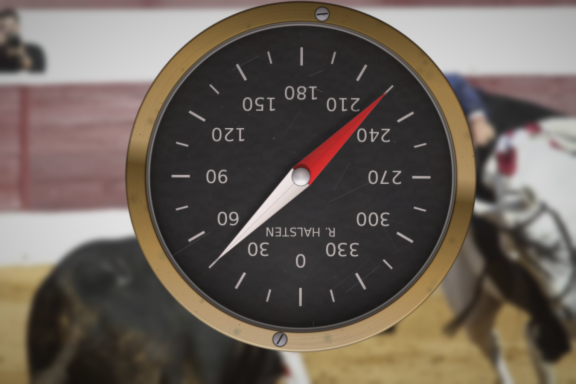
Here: 225 °
